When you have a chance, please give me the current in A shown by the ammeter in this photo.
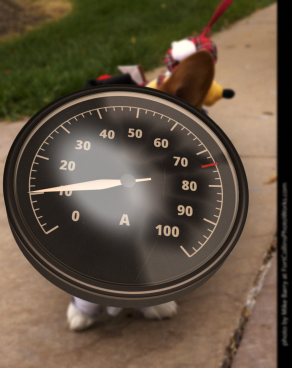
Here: 10 A
